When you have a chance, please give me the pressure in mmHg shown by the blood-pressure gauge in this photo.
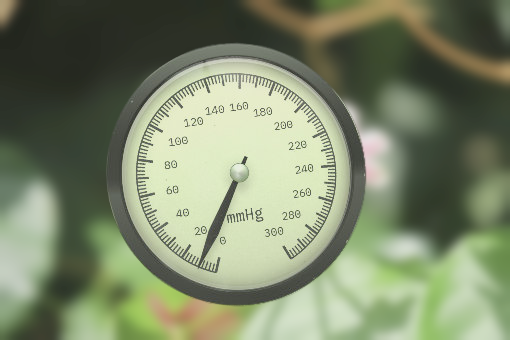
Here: 10 mmHg
